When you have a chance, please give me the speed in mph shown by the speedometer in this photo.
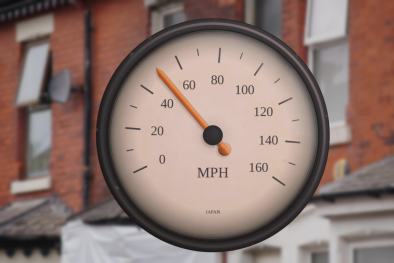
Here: 50 mph
